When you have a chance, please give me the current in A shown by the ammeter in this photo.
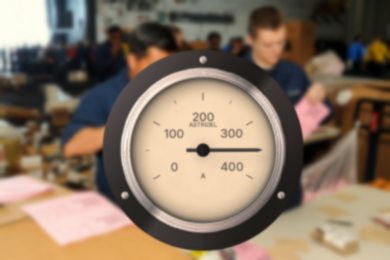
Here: 350 A
